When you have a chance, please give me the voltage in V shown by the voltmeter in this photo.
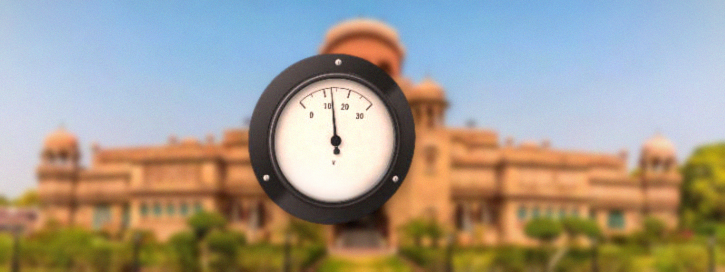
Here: 12.5 V
